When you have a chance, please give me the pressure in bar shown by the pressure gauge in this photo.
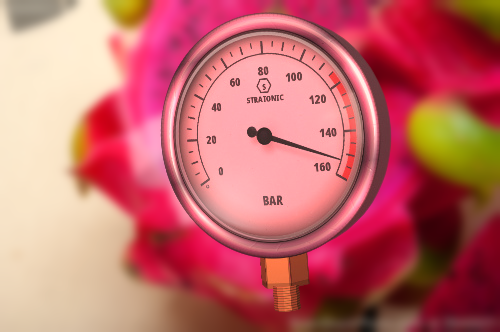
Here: 152.5 bar
